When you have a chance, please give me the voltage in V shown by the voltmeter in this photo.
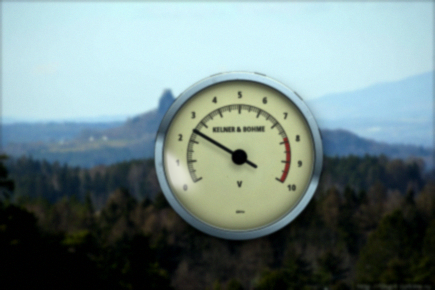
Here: 2.5 V
